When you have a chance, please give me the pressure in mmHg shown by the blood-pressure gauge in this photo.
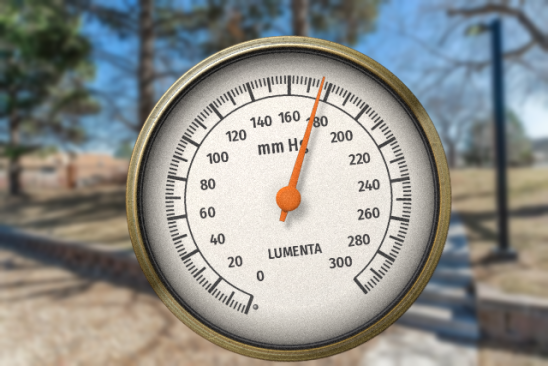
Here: 176 mmHg
